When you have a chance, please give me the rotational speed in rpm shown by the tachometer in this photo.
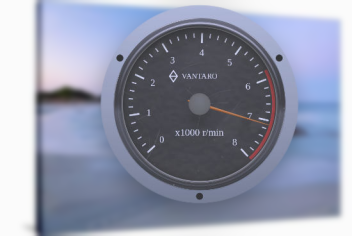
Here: 7100 rpm
